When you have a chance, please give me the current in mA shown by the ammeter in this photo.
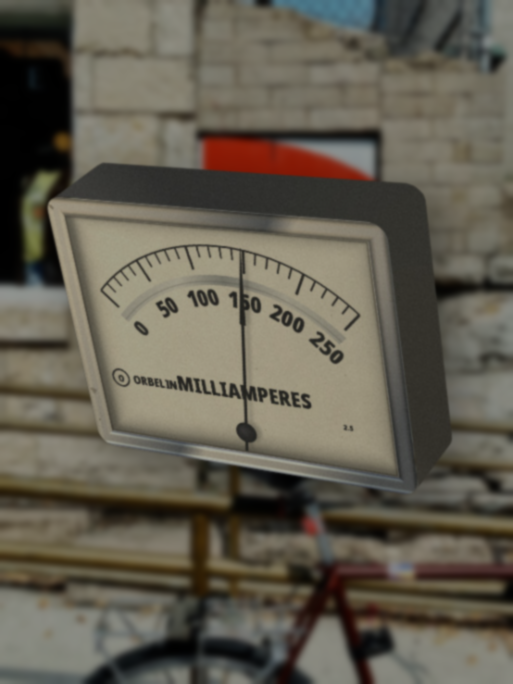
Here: 150 mA
